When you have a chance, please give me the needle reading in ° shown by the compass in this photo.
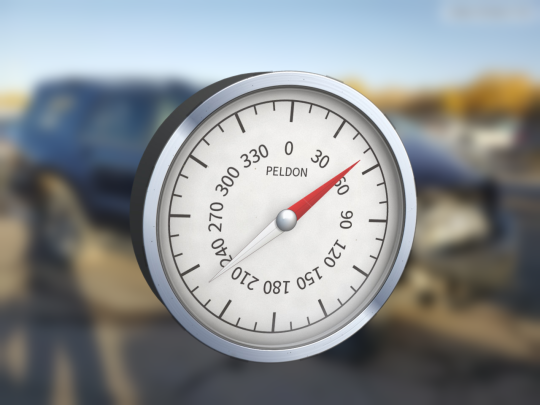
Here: 50 °
